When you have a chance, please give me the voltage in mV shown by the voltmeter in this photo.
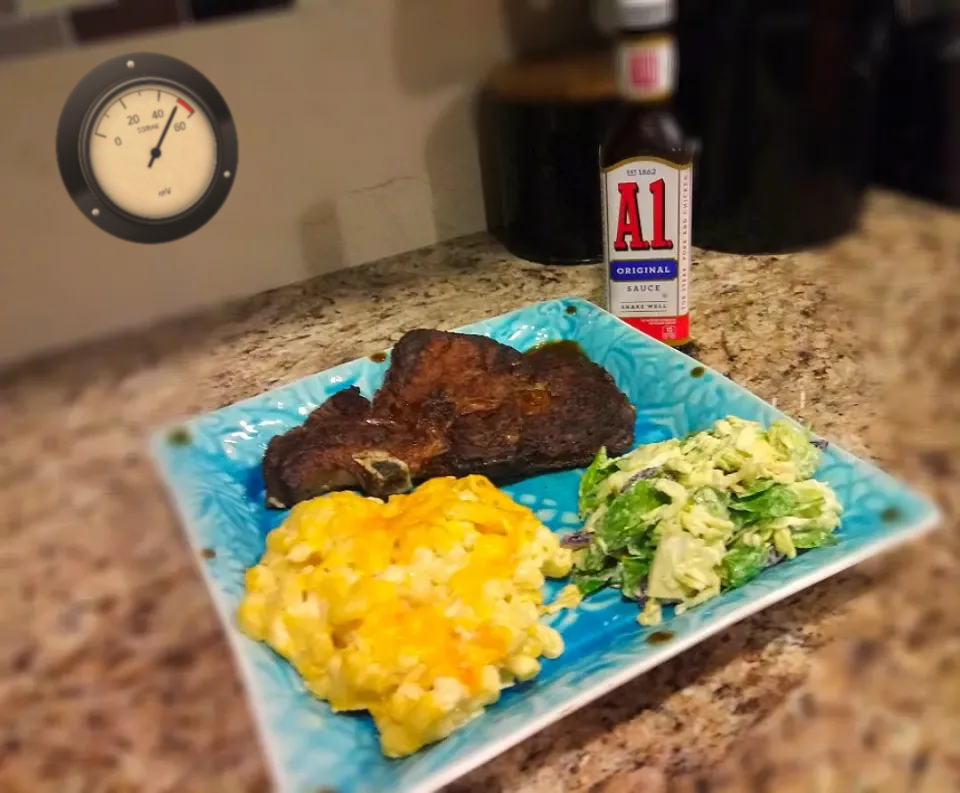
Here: 50 mV
